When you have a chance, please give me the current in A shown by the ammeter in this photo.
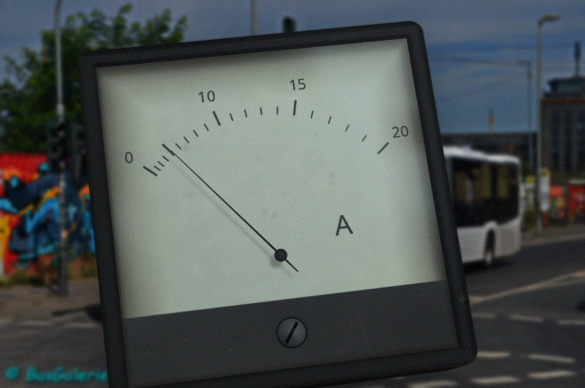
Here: 5 A
